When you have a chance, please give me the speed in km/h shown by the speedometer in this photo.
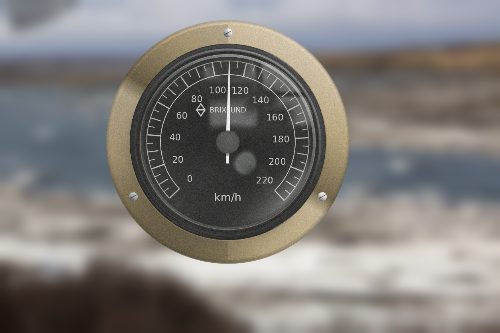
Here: 110 km/h
